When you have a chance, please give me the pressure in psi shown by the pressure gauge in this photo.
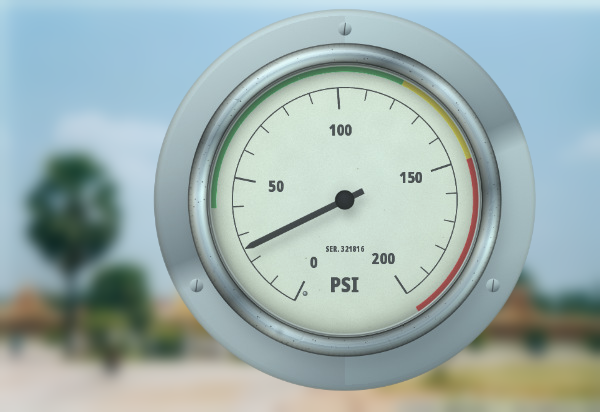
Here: 25 psi
